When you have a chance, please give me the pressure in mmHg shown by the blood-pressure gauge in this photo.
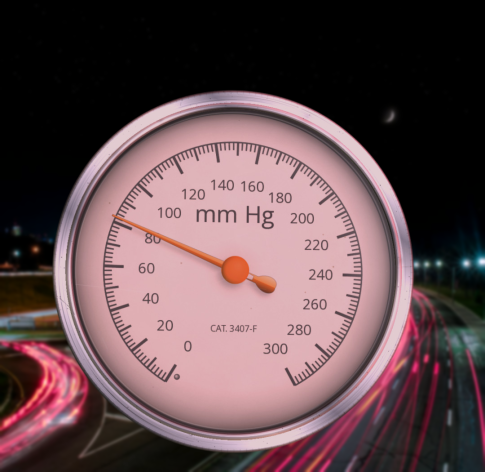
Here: 82 mmHg
